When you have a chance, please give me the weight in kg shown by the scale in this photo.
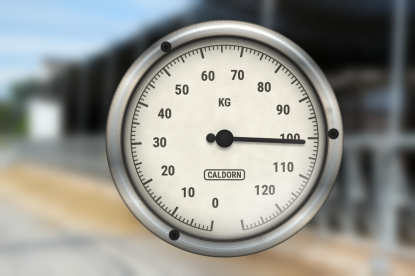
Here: 101 kg
